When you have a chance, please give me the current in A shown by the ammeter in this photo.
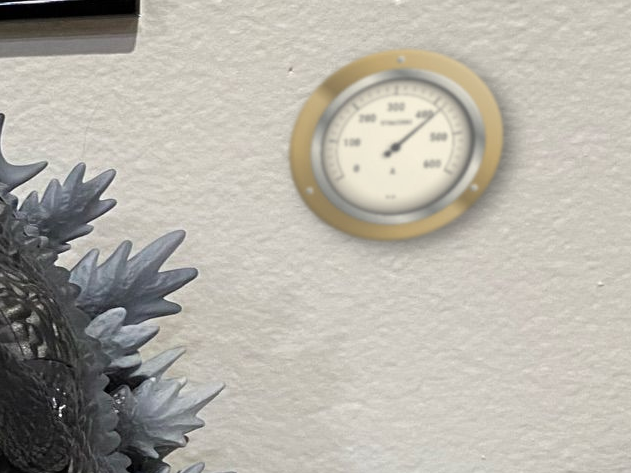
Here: 420 A
